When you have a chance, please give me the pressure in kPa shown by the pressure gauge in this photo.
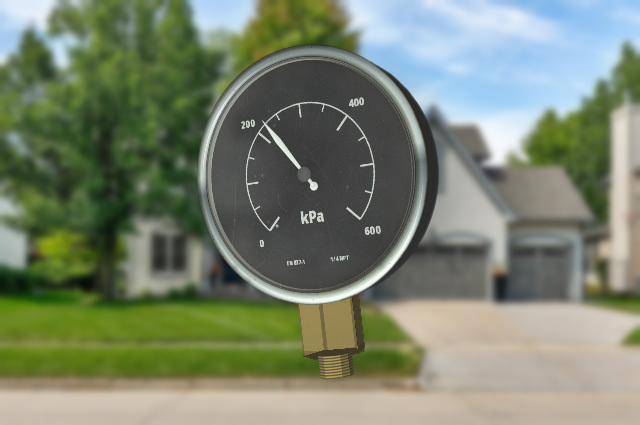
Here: 225 kPa
